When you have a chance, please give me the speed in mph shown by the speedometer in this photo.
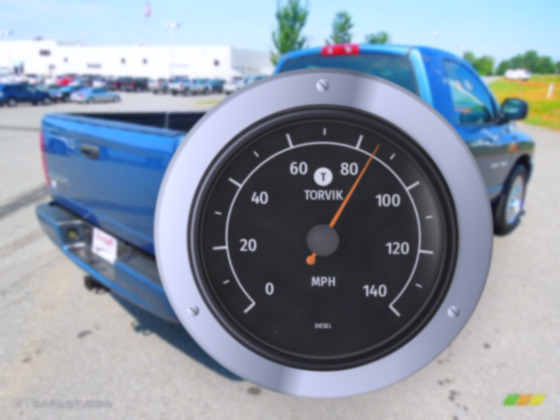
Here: 85 mph
